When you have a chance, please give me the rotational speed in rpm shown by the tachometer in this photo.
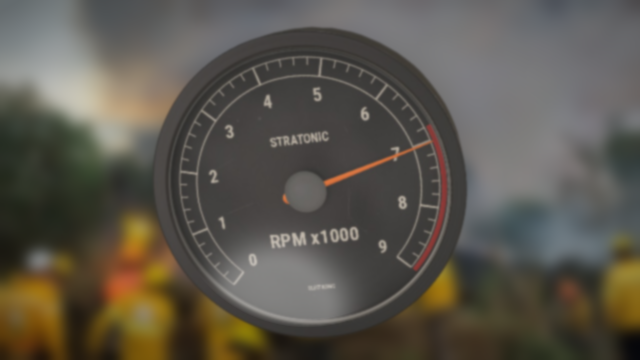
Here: 7000 rpm
